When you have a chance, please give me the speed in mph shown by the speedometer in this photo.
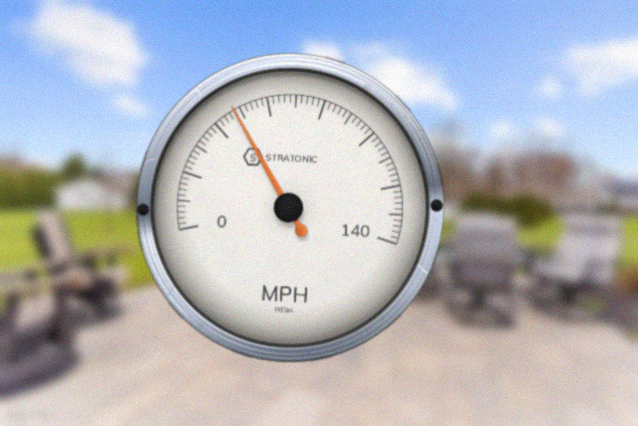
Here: 48 mph
